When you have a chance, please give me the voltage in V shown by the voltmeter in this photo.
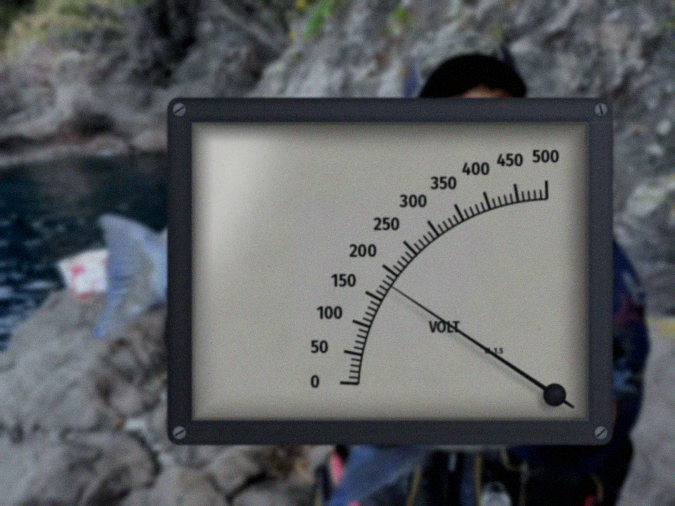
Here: 180 V
